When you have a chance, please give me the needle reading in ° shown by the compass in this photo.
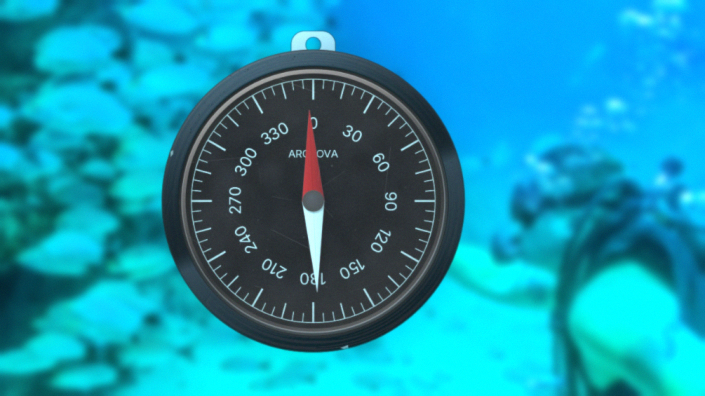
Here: 357.5 °
